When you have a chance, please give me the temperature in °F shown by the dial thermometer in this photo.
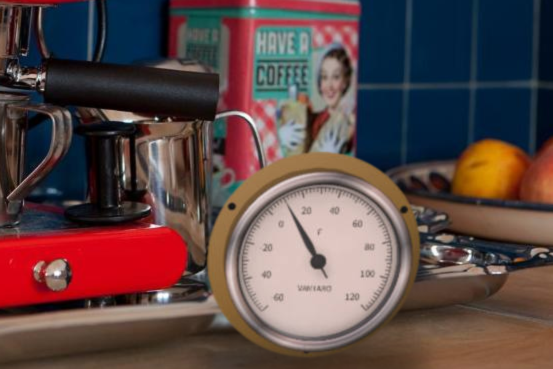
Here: 10 °F
